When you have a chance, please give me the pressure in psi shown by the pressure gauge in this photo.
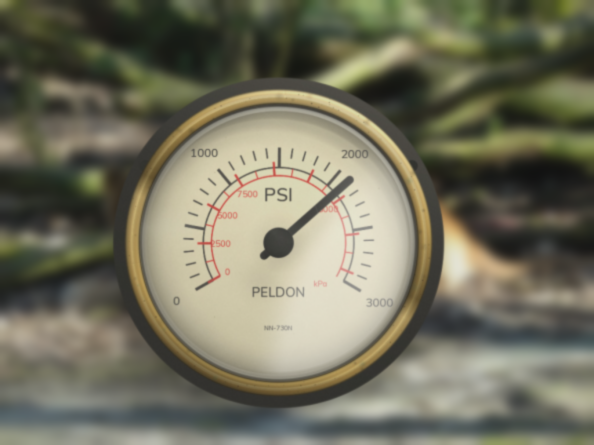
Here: 2100 psi
